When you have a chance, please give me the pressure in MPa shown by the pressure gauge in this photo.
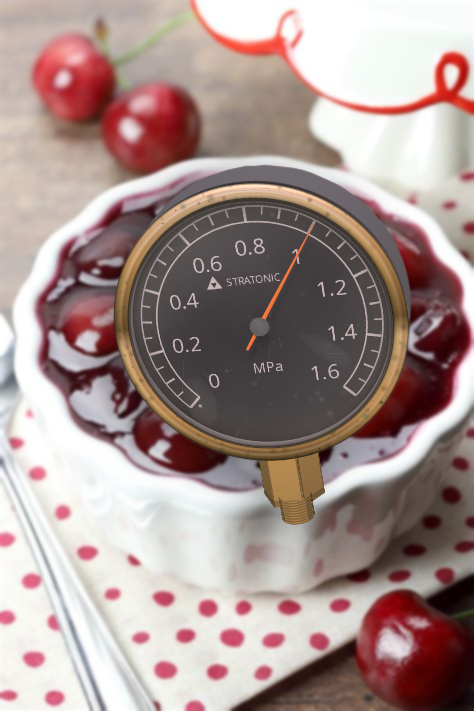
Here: 1 MPa
